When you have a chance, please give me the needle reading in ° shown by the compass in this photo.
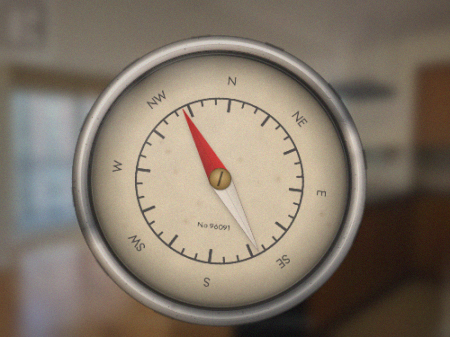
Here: 325 °
